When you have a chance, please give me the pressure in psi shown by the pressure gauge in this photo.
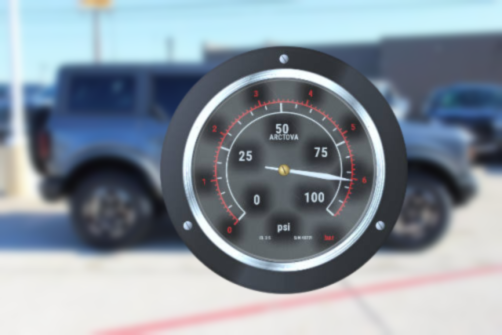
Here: 87.5 psi
